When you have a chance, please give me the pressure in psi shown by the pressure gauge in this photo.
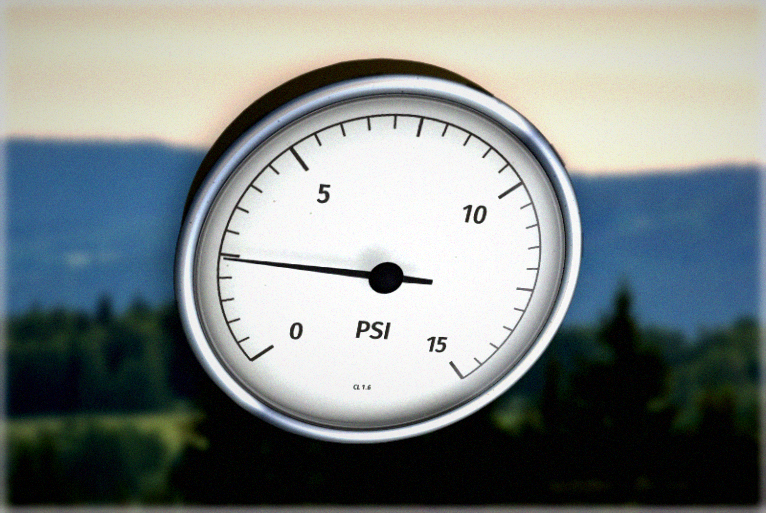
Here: 2.5 psi
